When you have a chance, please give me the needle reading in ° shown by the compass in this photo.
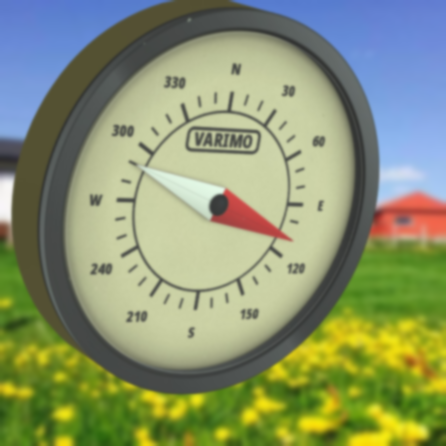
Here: 110 °
